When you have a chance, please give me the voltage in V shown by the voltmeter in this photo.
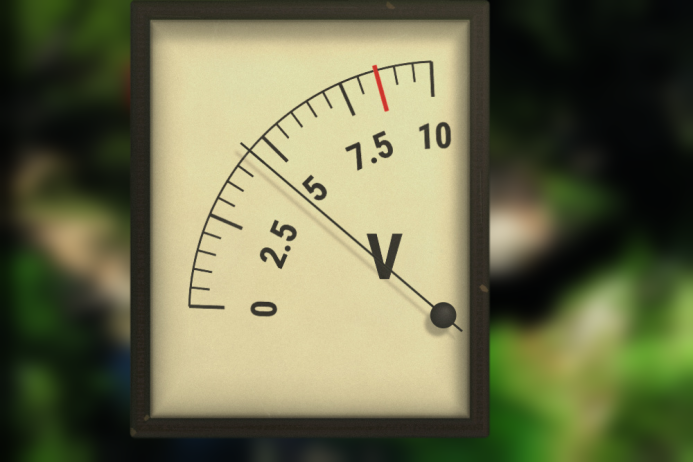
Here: 4.5 V
